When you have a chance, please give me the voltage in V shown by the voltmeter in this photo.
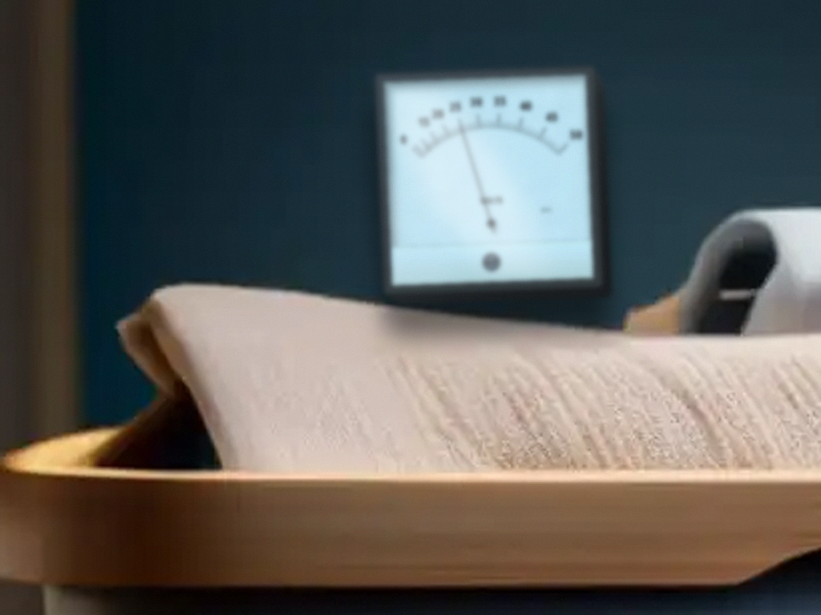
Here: 25 V
